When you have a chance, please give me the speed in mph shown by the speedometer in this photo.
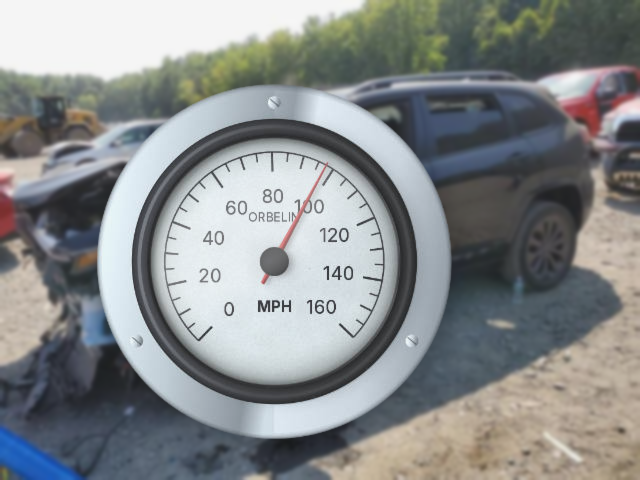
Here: 97.5 mph
